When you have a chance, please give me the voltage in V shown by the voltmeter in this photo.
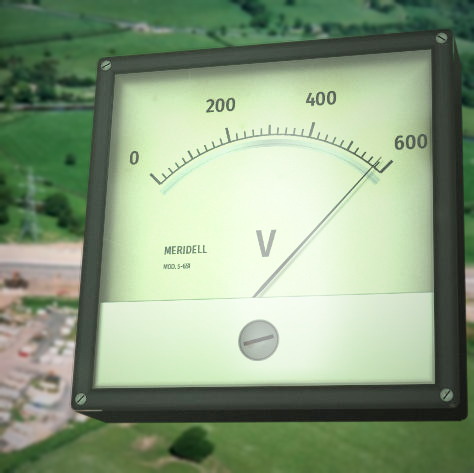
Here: 580 V
